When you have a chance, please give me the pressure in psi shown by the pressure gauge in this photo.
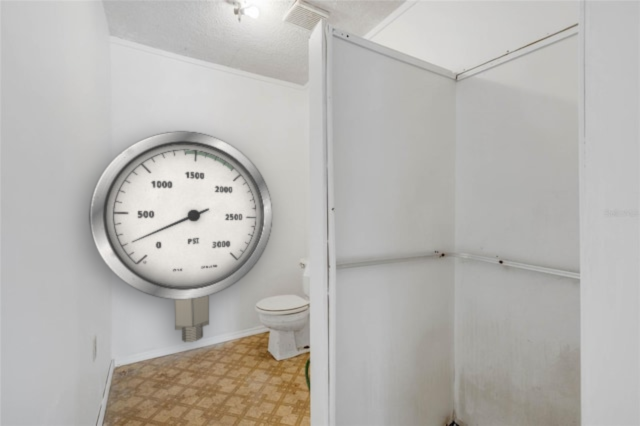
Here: 200 psi
